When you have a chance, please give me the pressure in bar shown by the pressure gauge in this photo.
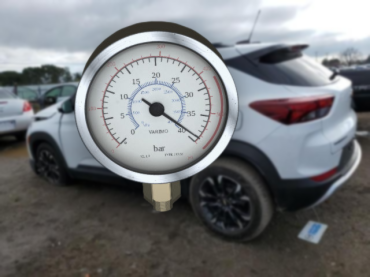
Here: 39 bar
